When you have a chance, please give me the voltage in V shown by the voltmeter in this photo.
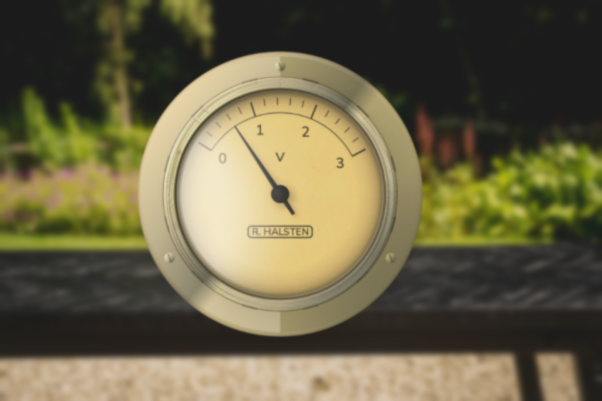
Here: 0.6 V
